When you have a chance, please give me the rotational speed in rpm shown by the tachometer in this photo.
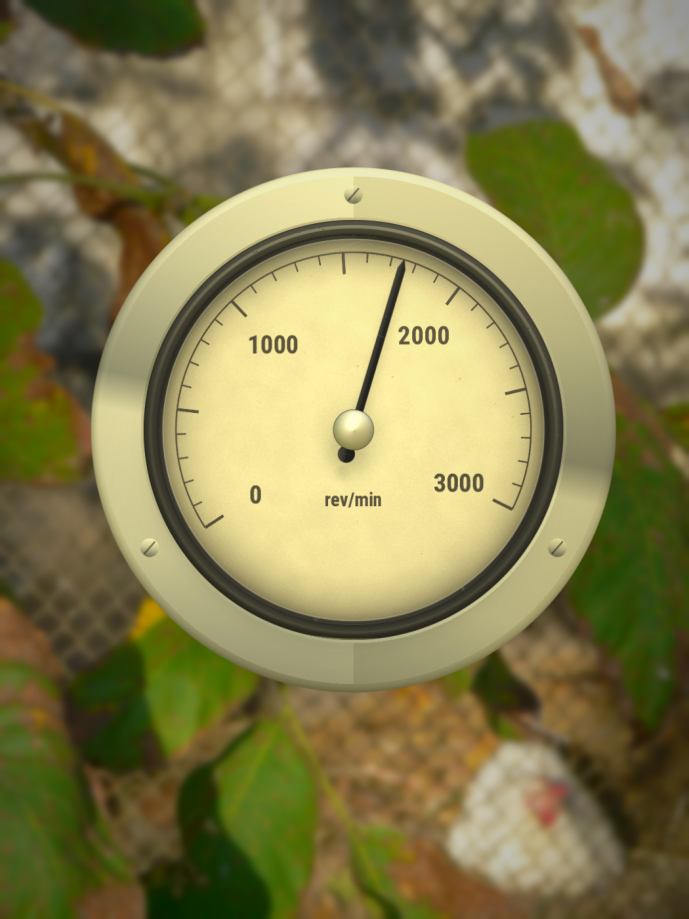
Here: 1750 rpm
